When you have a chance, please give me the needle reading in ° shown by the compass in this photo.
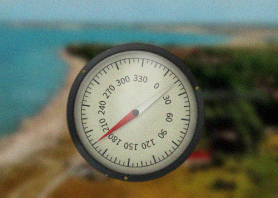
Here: 195 °
